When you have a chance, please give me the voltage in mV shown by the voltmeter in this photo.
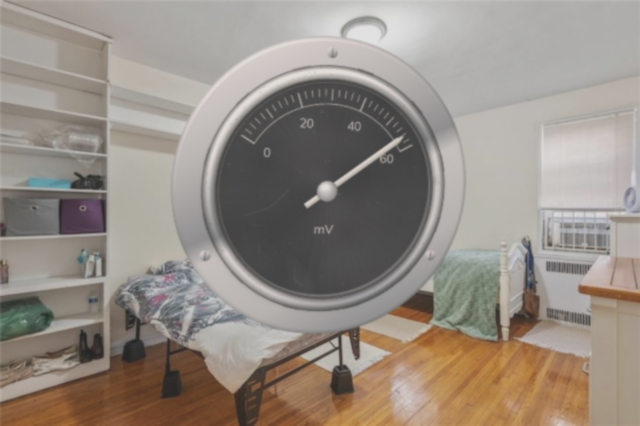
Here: 56 mV
